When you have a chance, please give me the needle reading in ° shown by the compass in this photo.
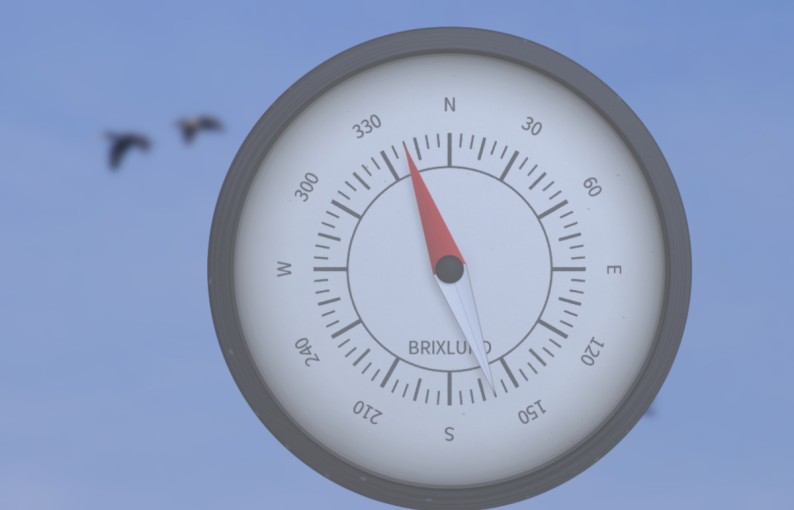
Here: 340 °
